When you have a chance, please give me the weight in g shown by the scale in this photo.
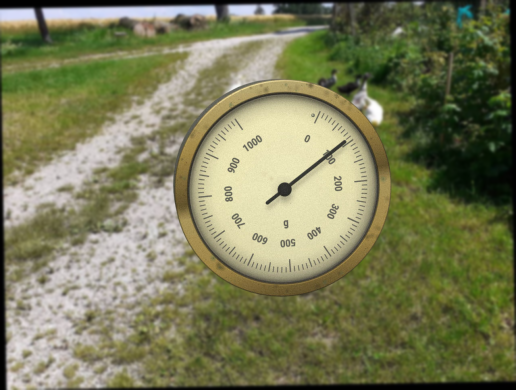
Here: 90 g
